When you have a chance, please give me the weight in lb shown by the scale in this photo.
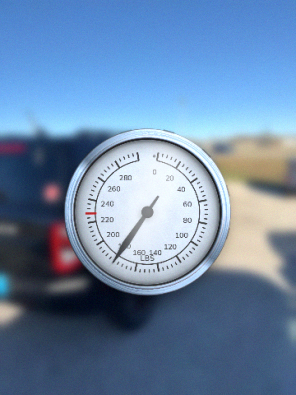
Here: 180 lb
